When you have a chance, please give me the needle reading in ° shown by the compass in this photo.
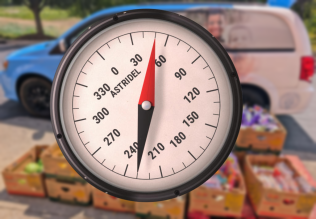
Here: 50 °
